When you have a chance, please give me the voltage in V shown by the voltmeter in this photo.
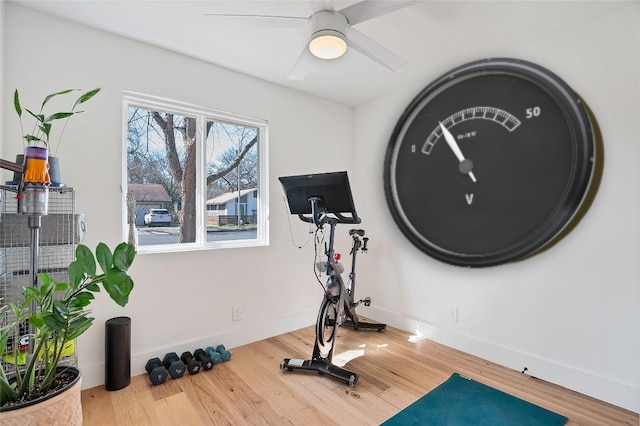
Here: 15 V
